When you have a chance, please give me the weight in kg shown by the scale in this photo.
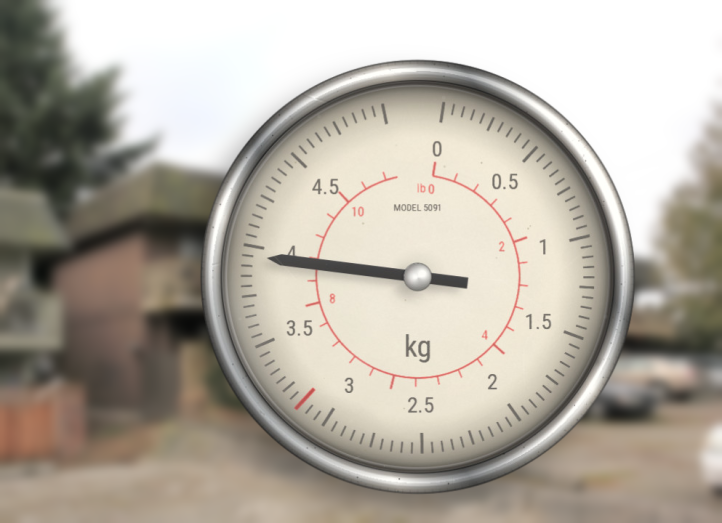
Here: 3.95 kg
